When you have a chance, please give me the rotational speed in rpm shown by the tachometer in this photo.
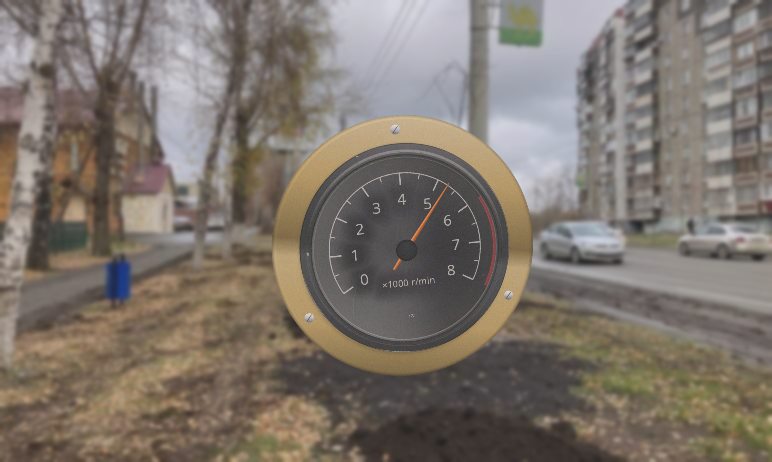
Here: 5250 rpm
